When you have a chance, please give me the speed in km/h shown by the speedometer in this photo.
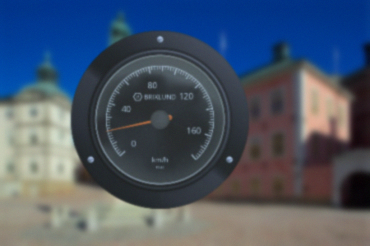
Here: 20 km/h
